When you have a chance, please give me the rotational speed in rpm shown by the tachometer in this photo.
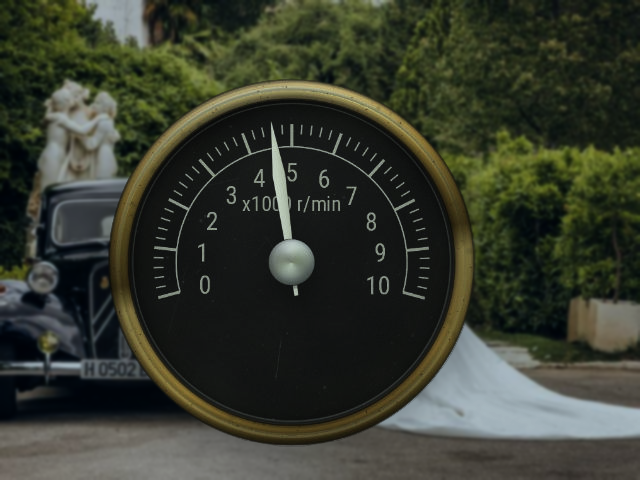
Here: 4600 rpm
